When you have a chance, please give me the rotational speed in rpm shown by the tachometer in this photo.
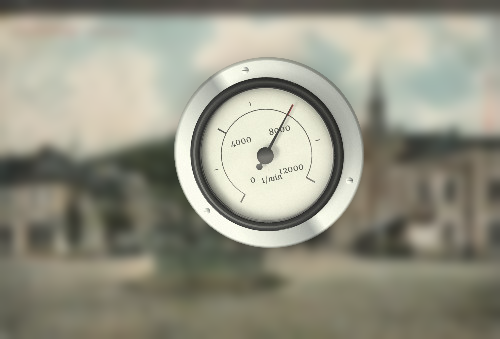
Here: 8000 rpm
